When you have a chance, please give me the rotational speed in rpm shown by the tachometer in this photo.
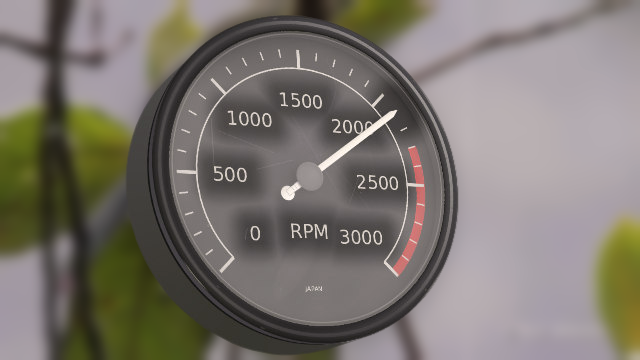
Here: 2100 rpm
